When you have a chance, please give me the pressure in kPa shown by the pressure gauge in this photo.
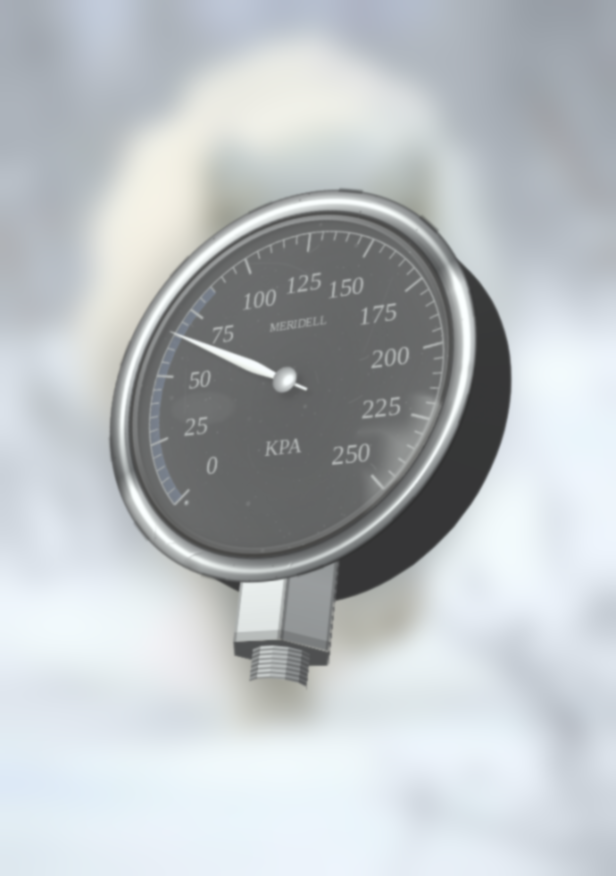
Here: 65 kPa
